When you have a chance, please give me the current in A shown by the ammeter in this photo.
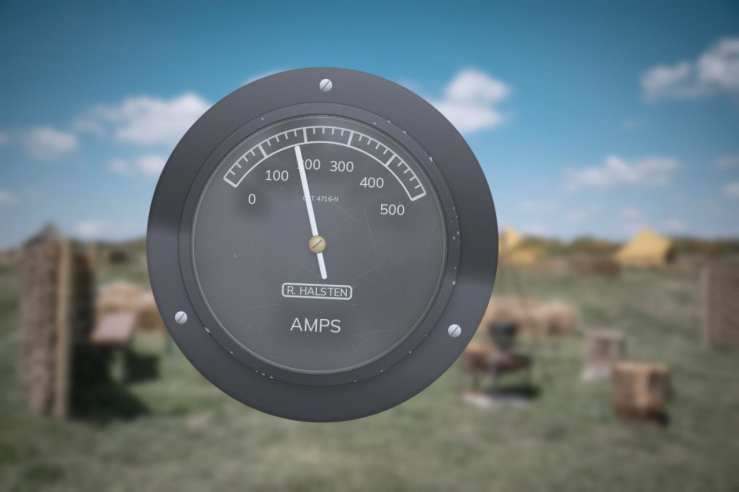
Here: 180 A
